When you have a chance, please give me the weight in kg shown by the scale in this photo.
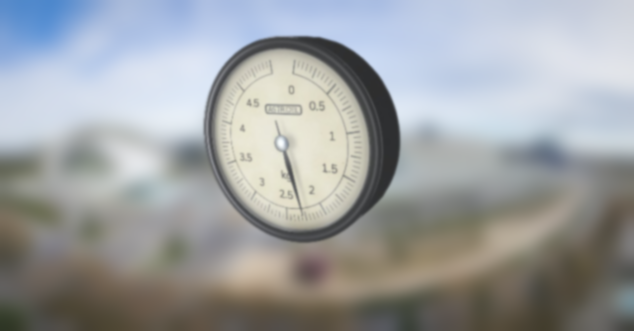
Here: 2.25 kg
